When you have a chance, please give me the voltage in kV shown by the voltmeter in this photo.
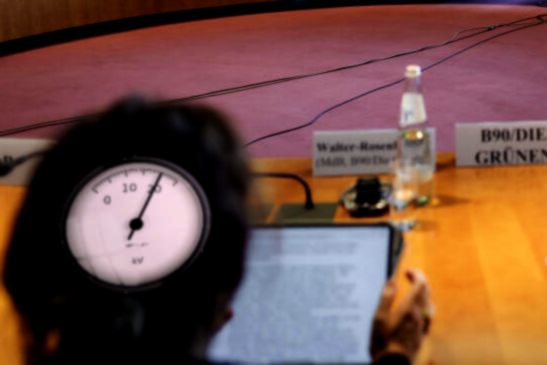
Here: 20 kV
